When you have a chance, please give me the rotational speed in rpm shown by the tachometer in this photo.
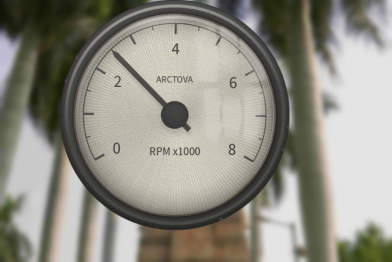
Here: 2500 rpm
